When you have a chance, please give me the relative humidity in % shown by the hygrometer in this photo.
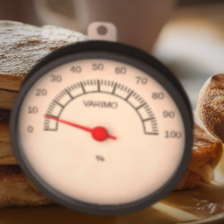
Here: 10 %
